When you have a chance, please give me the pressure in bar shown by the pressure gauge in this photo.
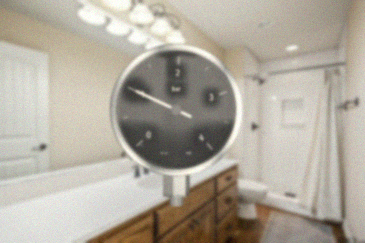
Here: 1 bar
